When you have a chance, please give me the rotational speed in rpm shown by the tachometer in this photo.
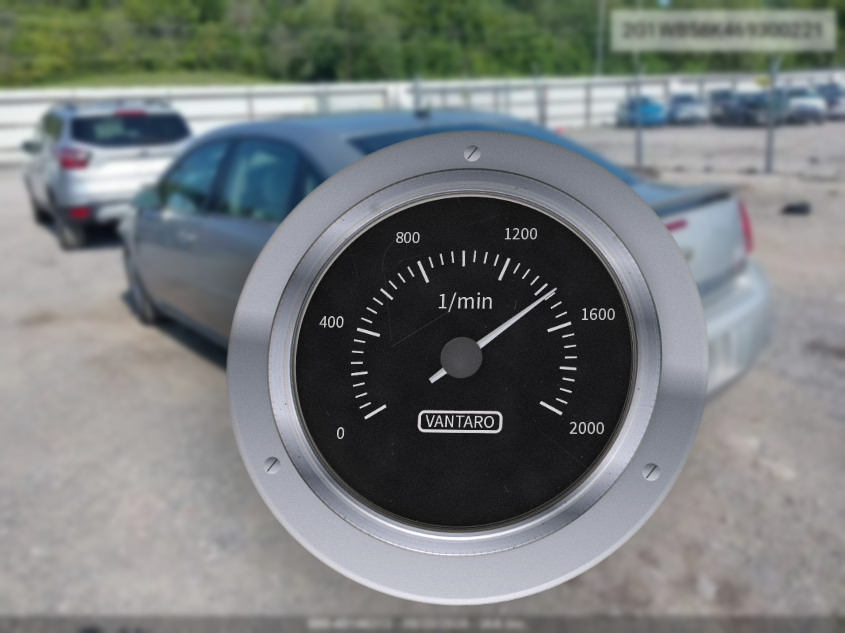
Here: 1450 rpm
